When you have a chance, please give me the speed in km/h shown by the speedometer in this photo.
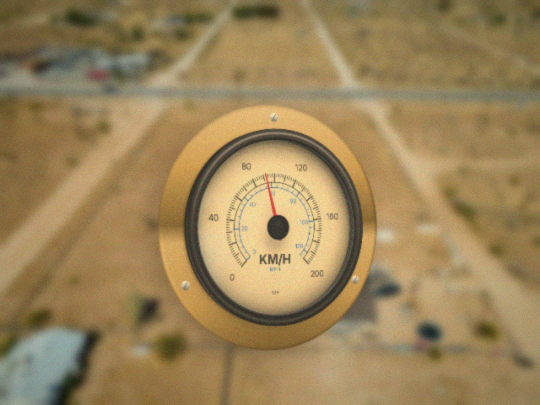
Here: 90 km/h
